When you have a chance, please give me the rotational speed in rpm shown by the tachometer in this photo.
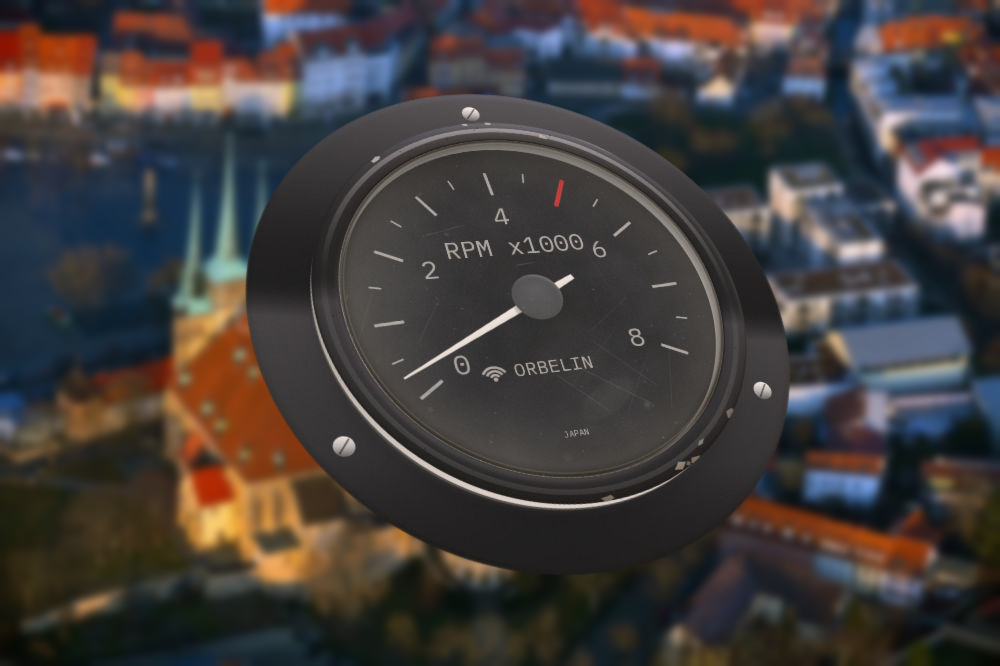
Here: 250 rpm
